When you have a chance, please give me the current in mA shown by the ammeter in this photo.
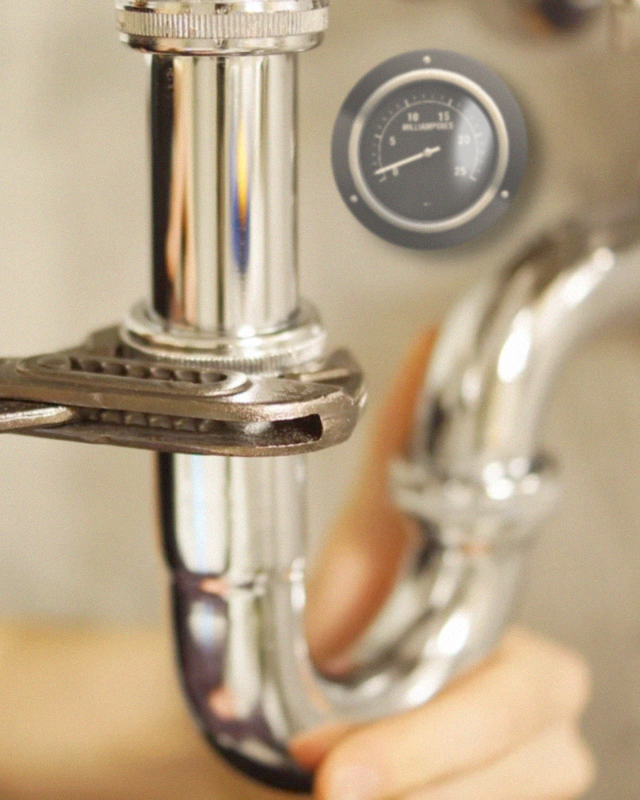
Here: 1 mA
